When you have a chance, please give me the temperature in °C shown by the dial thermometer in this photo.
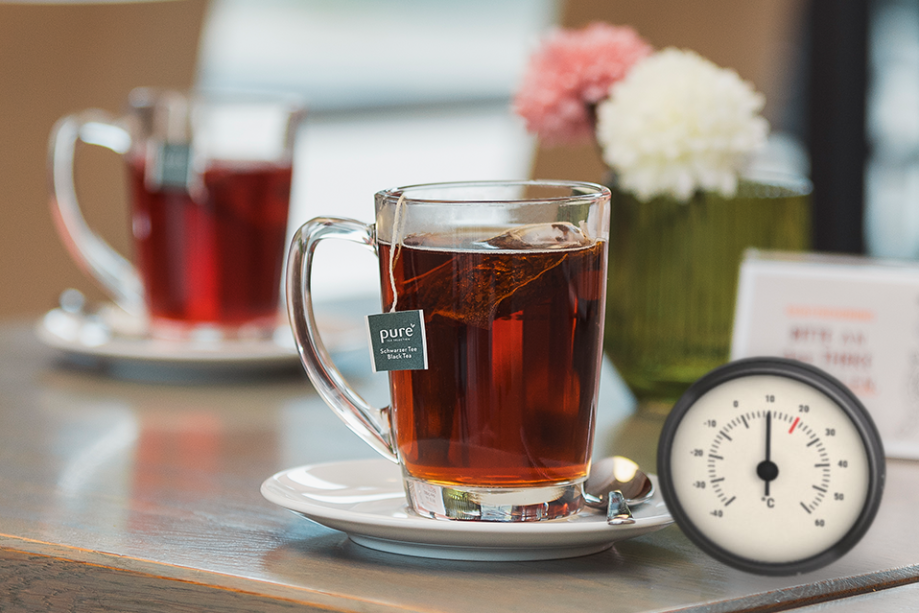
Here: 10 °C
